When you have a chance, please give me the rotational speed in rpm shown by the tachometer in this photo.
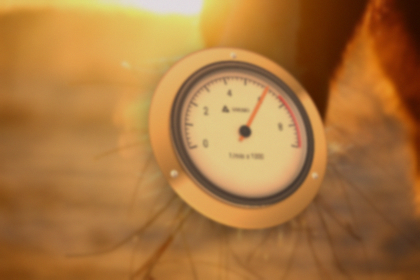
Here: 6000 rpm
